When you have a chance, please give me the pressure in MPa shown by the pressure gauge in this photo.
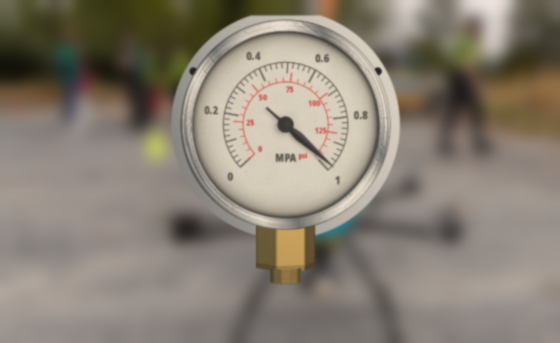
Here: 0.98 MPa
